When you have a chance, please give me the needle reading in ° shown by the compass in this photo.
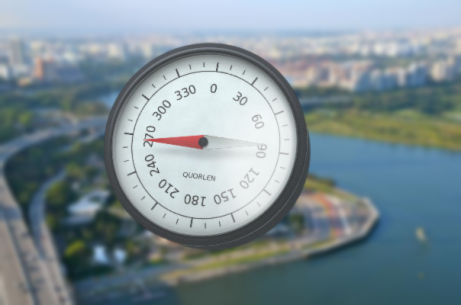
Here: 265 °
